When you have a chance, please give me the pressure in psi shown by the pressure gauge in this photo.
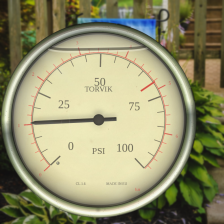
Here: 15 psi
